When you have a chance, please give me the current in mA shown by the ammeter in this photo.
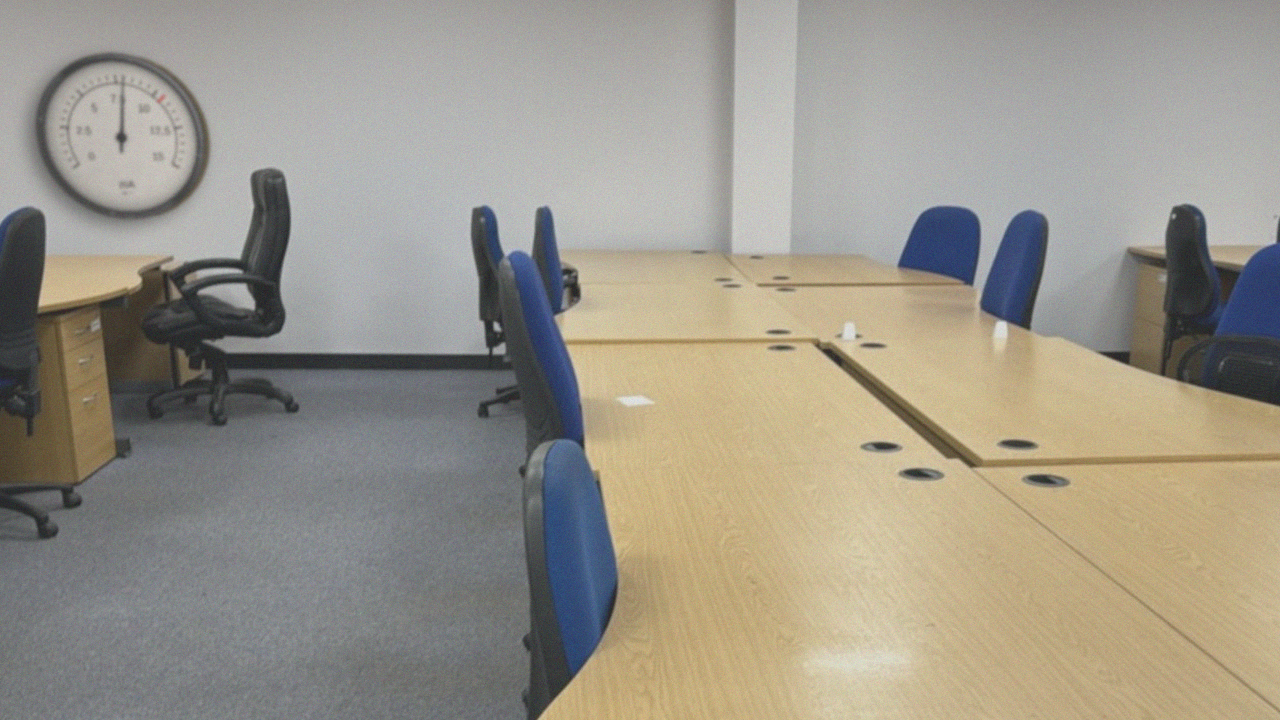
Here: 8 mA
